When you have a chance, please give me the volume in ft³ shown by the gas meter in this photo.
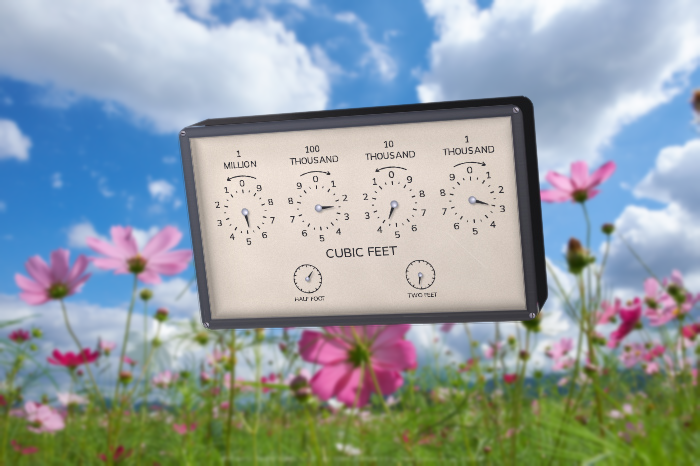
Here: 524300 ft³
